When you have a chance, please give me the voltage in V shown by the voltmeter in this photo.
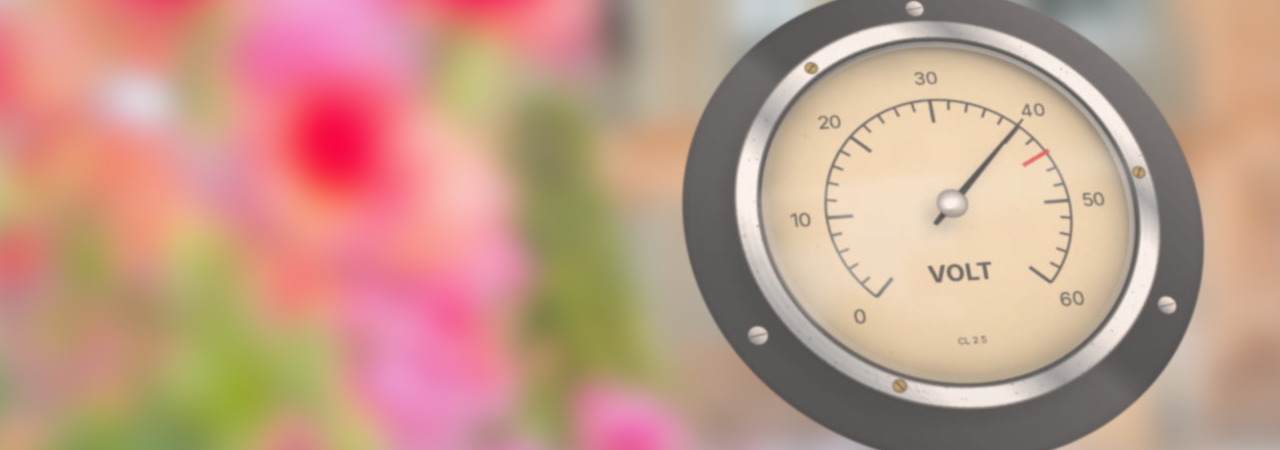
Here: 40 V
